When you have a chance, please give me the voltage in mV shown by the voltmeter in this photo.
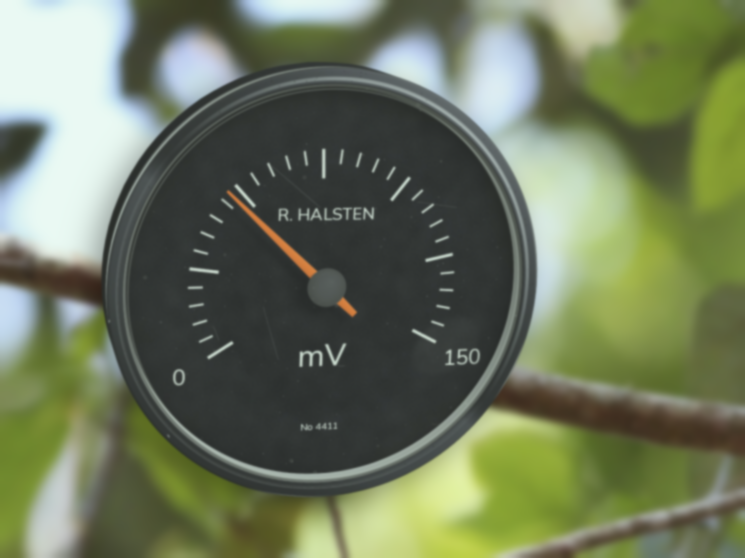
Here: 47.5 mV
